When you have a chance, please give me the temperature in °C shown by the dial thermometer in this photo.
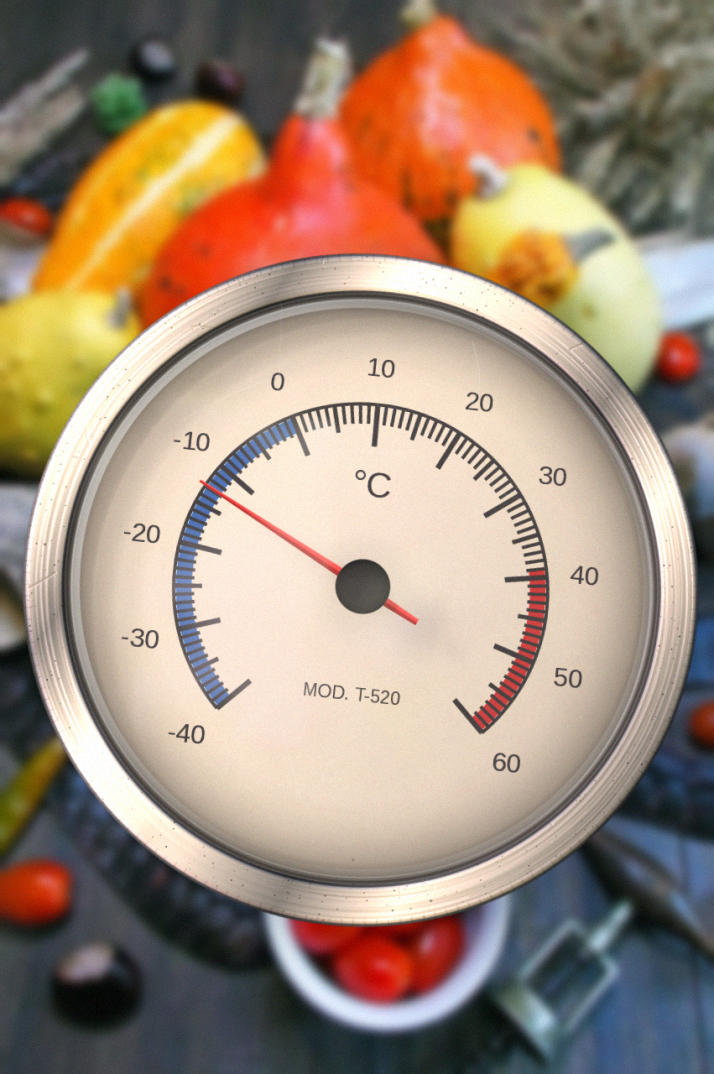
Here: -13 °C
